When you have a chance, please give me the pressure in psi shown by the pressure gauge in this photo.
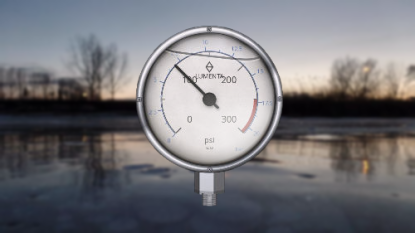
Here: 100 psi
